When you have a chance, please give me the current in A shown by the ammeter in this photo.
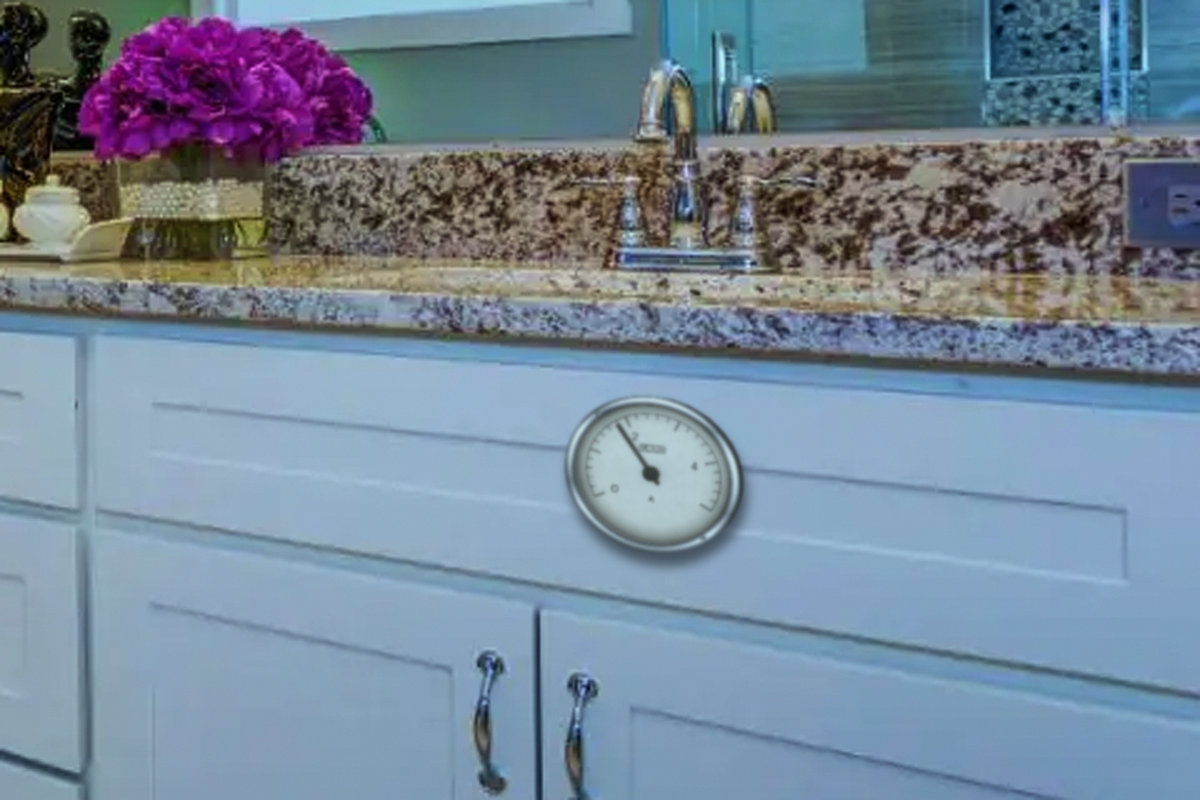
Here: 1.8 A
